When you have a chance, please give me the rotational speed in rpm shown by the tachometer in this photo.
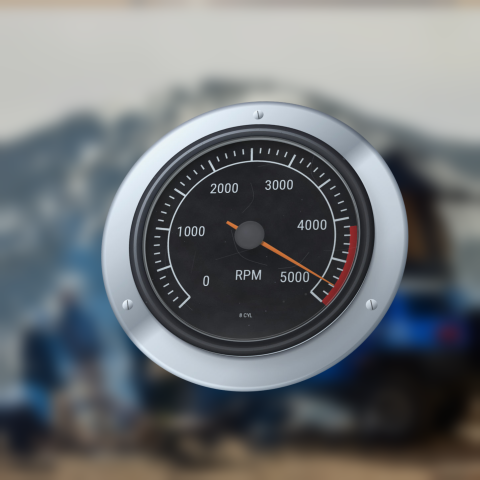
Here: 4800 rpm
